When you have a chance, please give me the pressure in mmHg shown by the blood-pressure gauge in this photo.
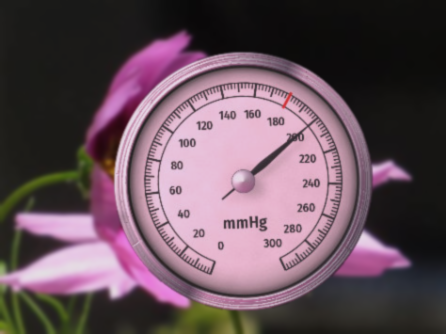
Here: 200 mmHg
